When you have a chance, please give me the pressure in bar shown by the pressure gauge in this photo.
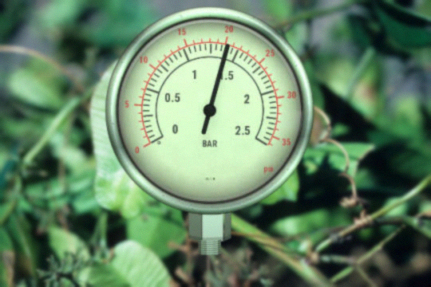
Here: 1.4 bar
